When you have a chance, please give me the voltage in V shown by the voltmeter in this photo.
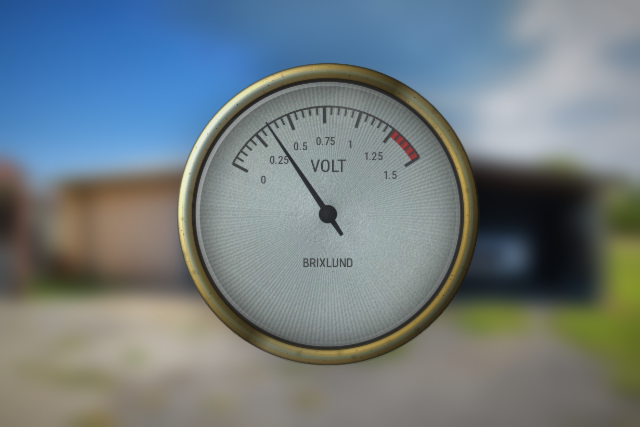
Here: 0.35 V
